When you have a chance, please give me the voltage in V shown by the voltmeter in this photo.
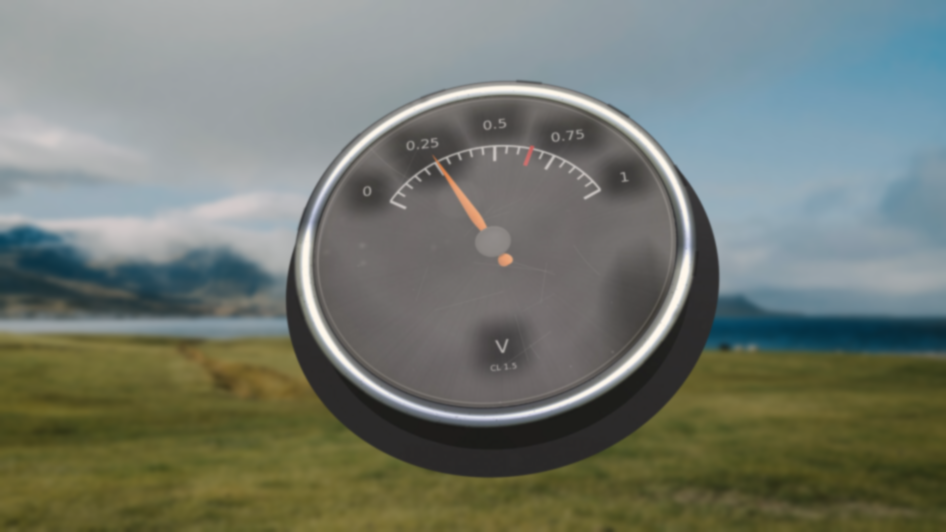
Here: 0.25 V
